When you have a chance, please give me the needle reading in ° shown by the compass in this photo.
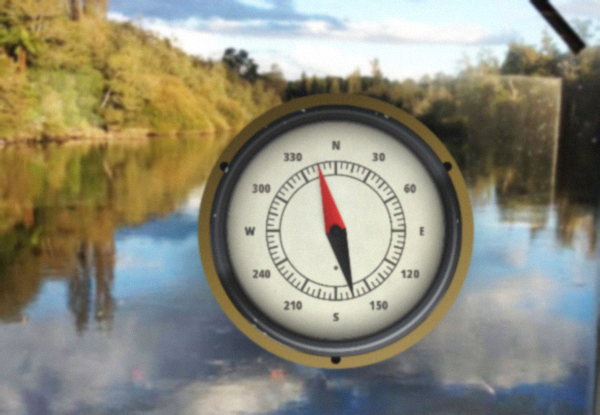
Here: 345 °
